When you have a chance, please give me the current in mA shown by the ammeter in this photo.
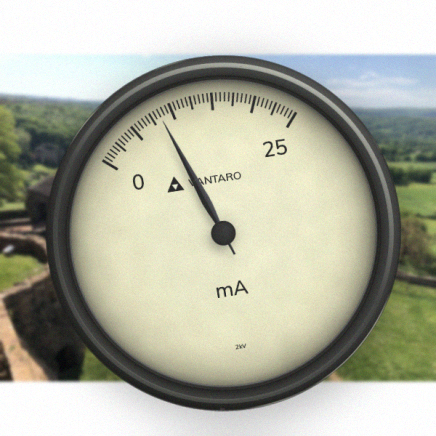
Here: 8.5 mA
